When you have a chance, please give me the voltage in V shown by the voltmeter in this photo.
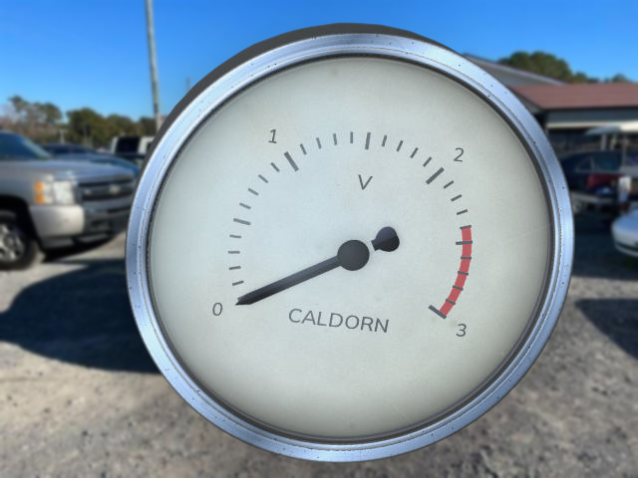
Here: 0 V
